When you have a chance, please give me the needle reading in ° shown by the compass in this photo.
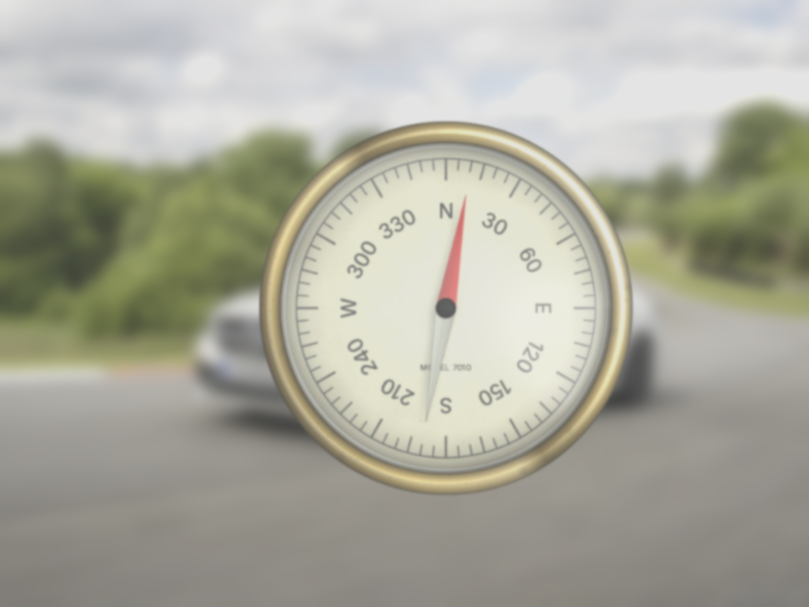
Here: 10 °
